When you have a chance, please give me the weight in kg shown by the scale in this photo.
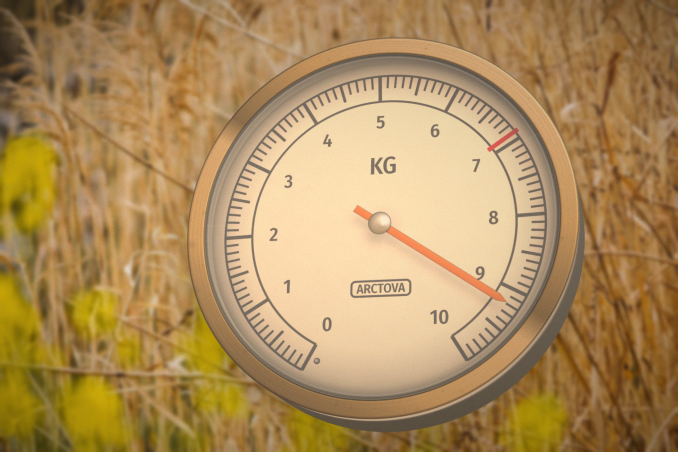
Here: 9.2 kg
